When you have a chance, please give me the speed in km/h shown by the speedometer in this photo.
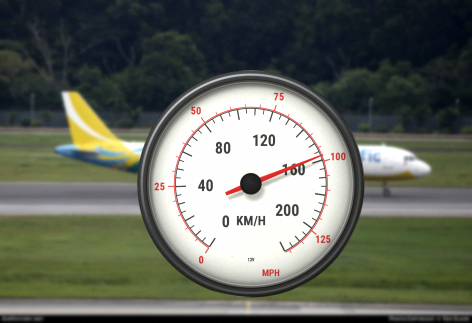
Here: 157.5 km/h
